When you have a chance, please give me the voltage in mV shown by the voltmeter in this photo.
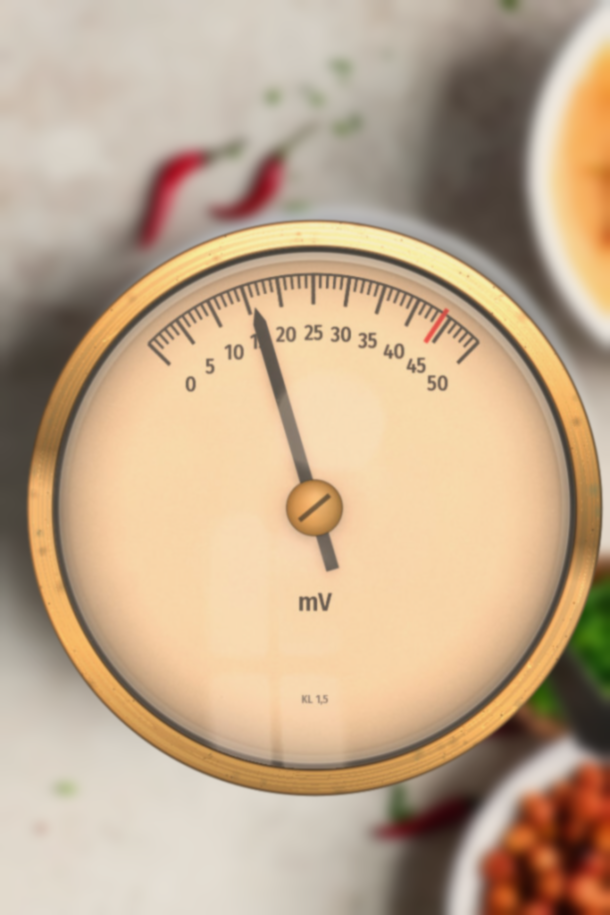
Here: 16 mV
